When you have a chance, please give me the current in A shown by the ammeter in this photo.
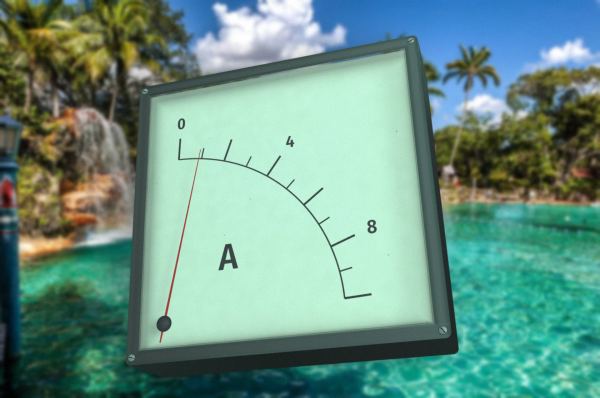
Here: 1 A
